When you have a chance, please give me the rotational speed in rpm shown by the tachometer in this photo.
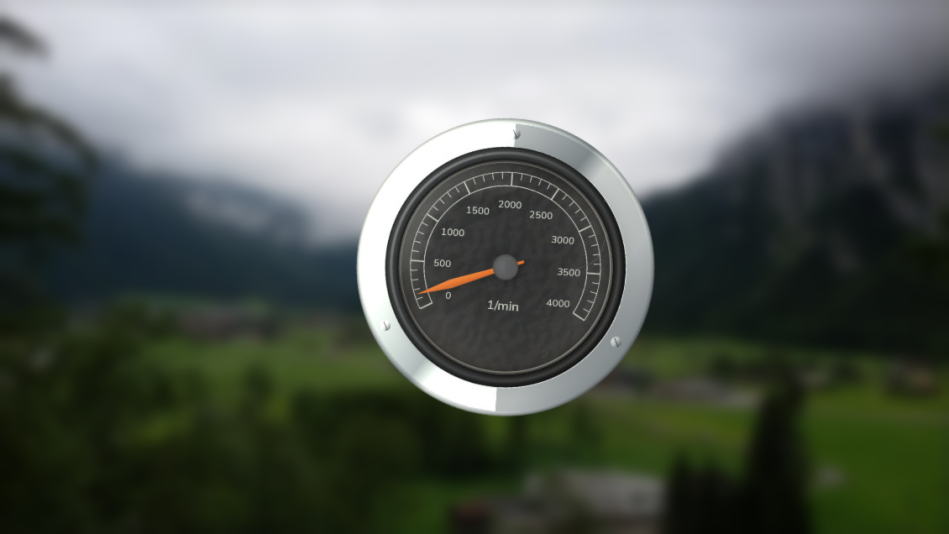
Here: 150 rpm
